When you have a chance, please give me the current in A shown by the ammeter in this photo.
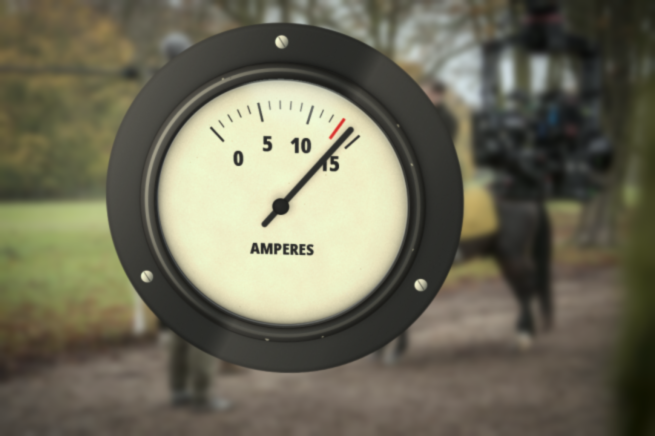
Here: 14 A
